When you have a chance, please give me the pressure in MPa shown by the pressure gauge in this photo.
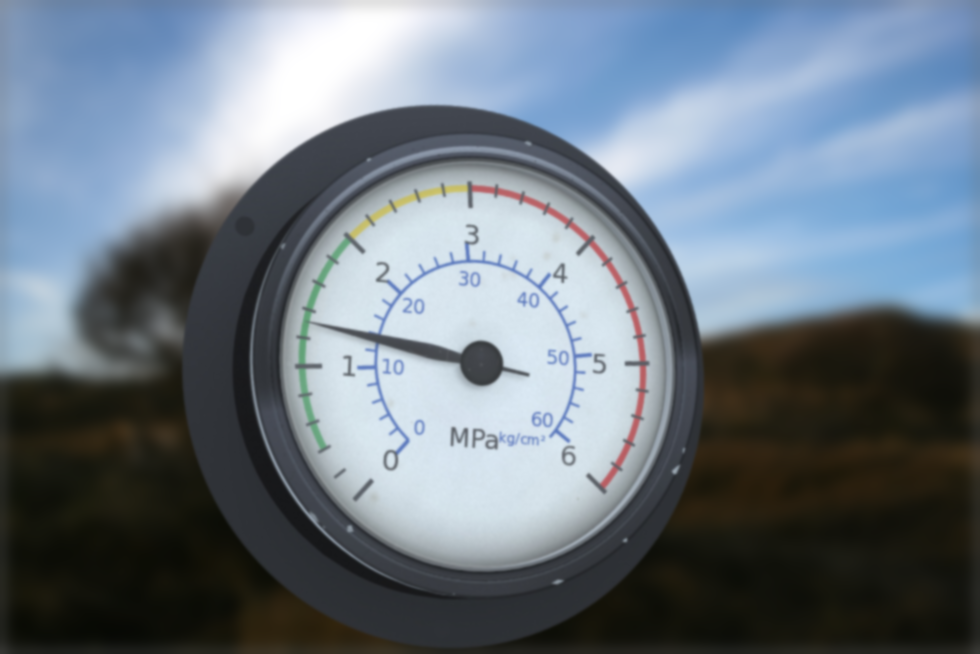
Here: 1.3 MPa
